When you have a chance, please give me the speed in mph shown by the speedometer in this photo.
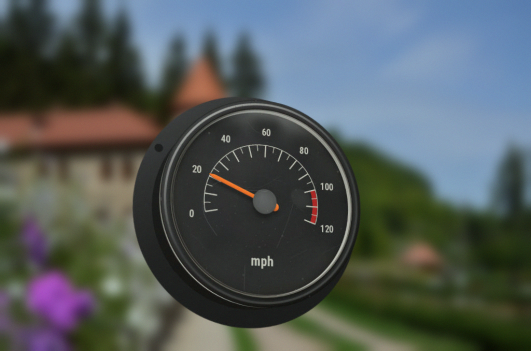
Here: 20 mph
